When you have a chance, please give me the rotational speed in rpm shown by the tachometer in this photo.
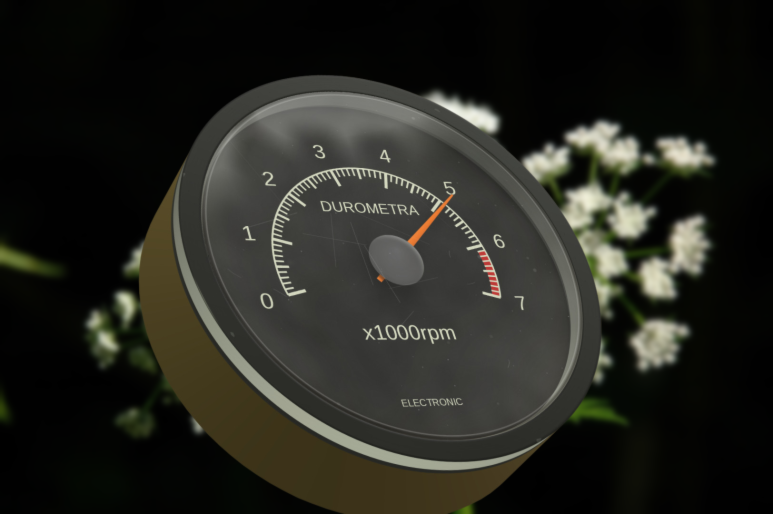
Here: 5100 rpm
